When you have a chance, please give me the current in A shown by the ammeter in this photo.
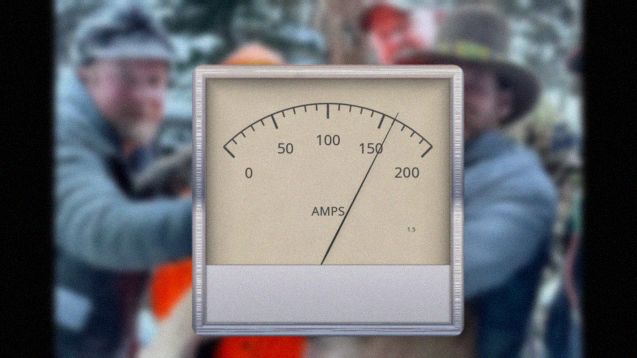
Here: 160 A
